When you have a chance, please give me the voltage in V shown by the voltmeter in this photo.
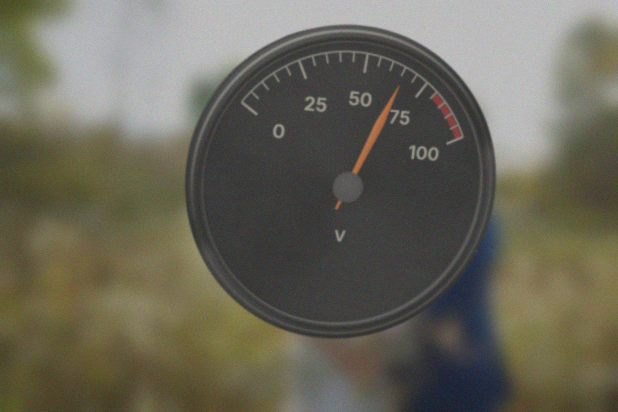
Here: 65 V
